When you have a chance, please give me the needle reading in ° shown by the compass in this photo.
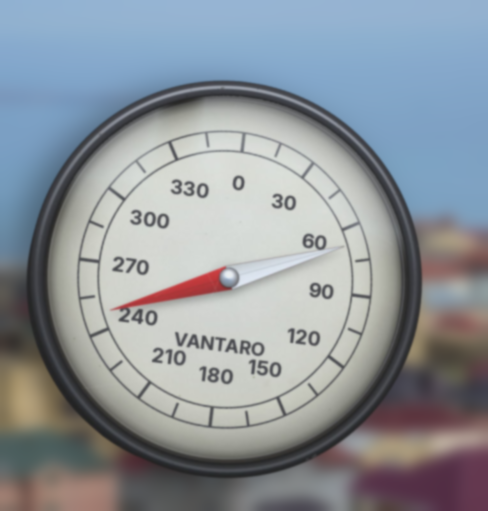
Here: 247.5 °
